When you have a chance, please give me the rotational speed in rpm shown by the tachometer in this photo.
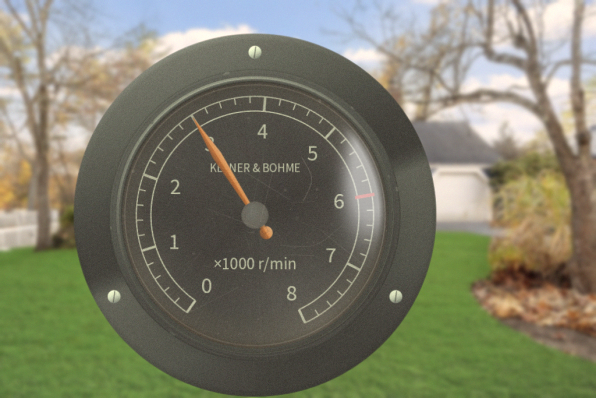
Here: 3000 rpm
